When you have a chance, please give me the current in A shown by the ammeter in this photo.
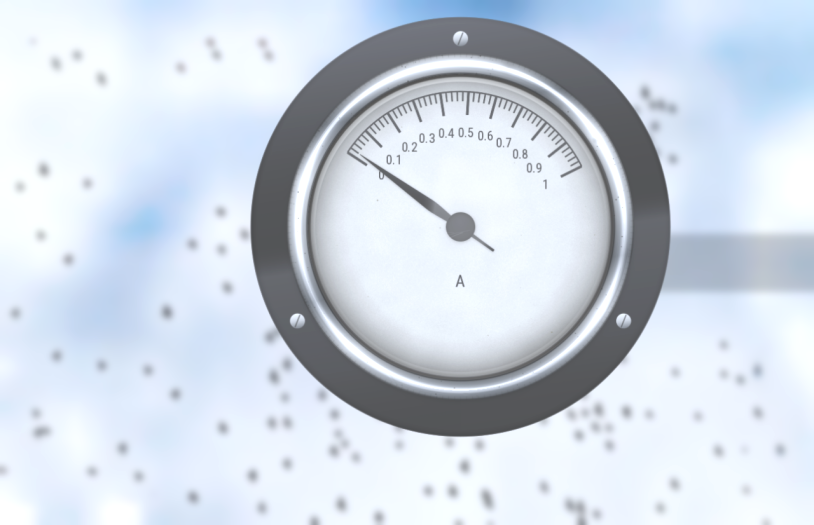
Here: 0.02 A
